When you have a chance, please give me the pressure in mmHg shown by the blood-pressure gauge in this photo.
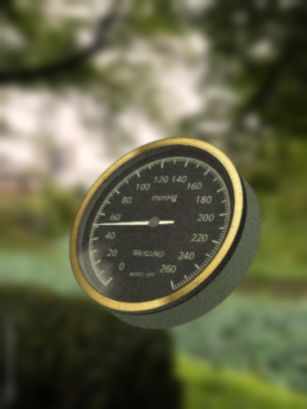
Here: 50 mmHg
